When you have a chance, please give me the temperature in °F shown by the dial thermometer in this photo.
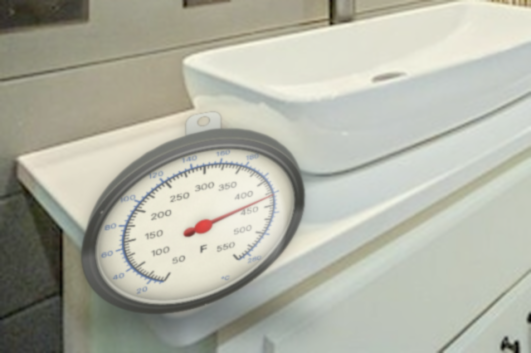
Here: 425 °F
